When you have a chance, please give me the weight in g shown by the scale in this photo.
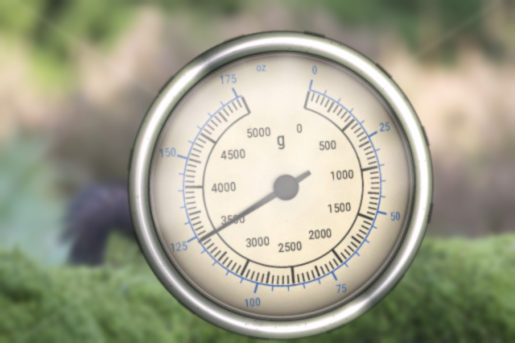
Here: 3500 g
